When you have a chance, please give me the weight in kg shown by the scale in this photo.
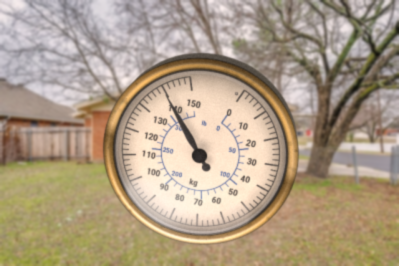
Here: 140 kg
